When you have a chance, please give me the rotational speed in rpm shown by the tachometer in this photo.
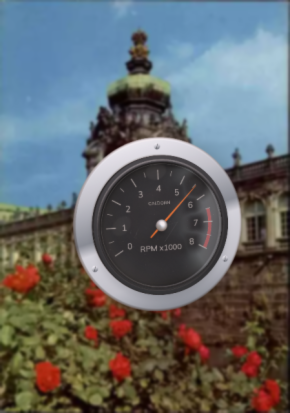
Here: 5500 rpm
